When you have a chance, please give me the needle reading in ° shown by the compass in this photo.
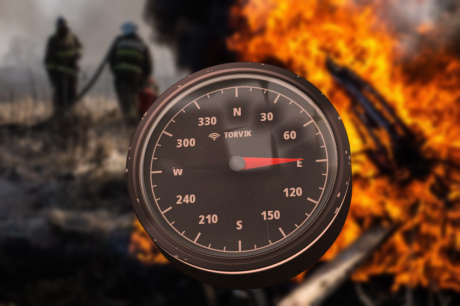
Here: 90 °
